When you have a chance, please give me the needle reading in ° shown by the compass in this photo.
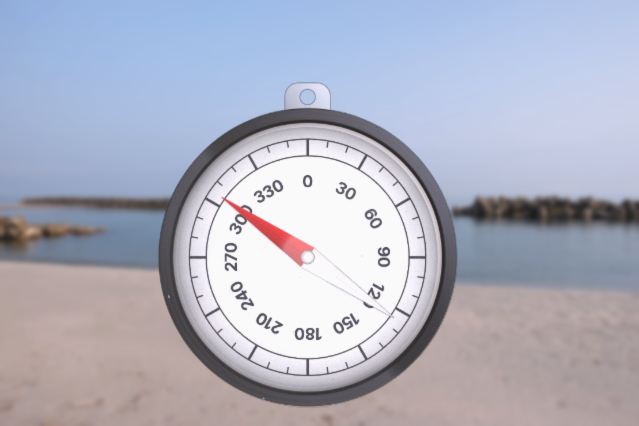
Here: 305 °
